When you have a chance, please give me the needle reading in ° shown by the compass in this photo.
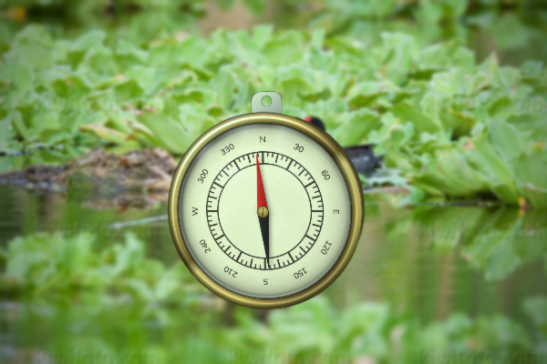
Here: 355 °
